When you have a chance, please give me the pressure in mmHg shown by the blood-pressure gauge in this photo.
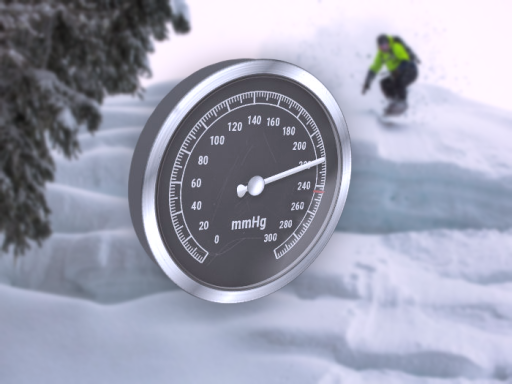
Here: 220 mmHg
